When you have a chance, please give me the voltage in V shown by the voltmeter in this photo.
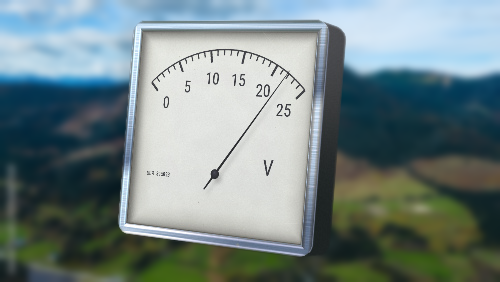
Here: 22 V
